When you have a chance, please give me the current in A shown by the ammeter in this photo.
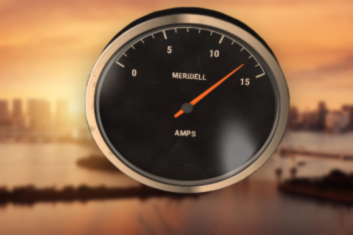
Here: 13 A
